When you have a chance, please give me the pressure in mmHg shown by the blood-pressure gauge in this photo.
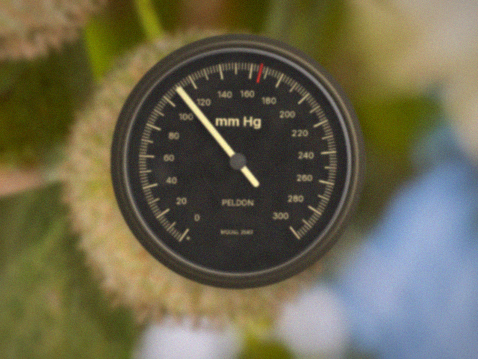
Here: 110 mmHg
